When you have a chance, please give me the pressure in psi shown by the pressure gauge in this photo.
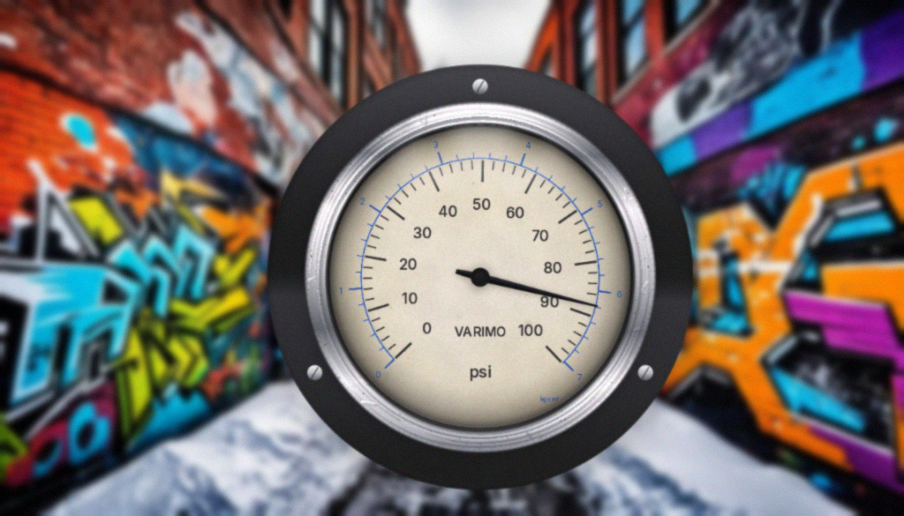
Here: 88 psi
